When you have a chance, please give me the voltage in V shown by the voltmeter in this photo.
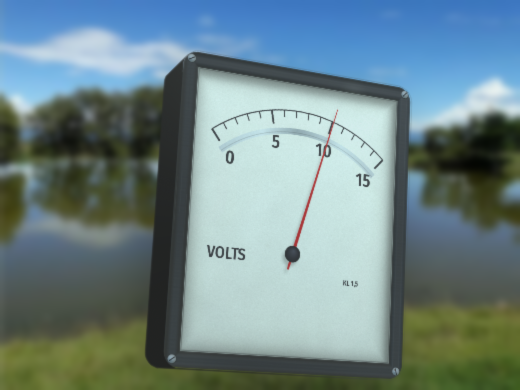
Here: 10 V
